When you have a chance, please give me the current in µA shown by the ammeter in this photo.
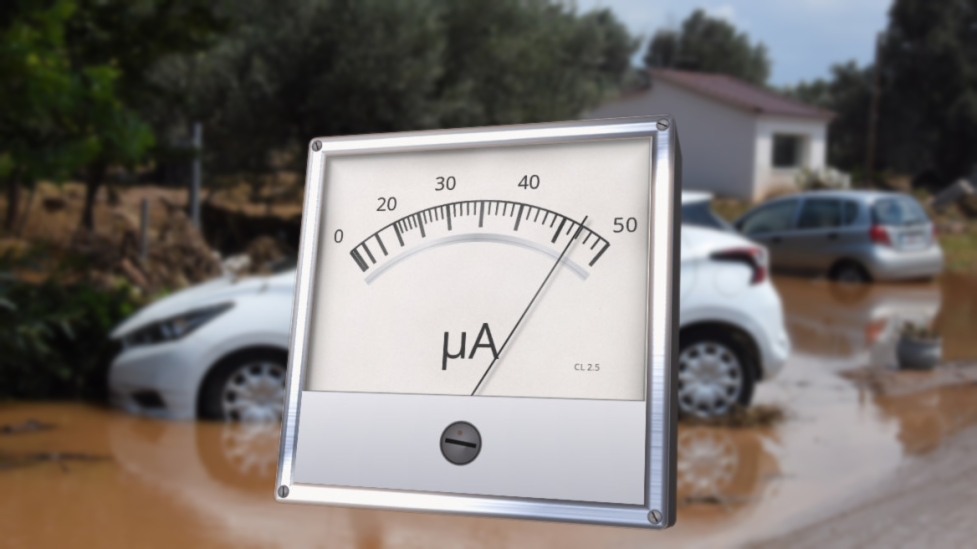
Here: 47 µA
